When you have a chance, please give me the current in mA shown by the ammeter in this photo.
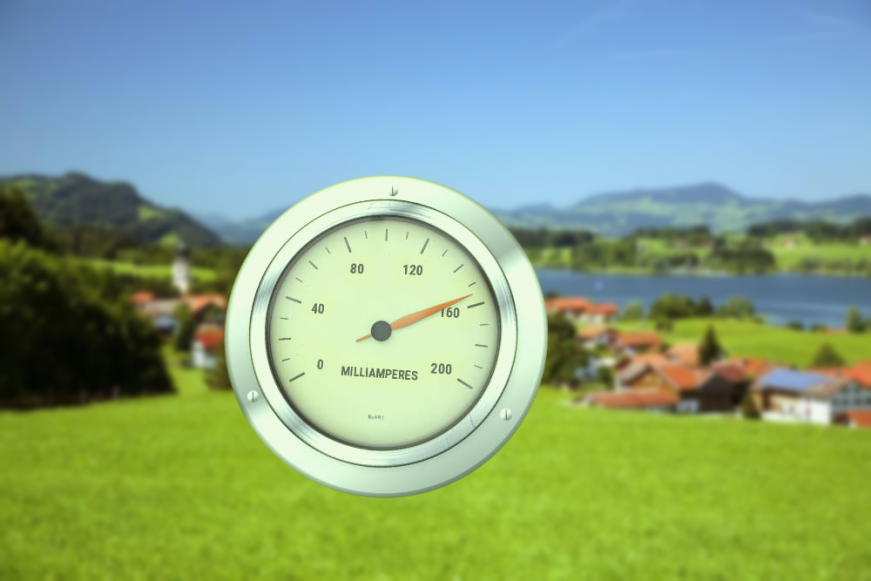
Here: 155 mA
